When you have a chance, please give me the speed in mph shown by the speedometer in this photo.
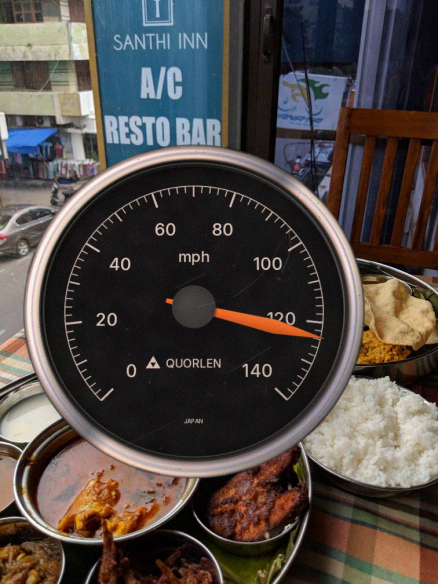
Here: 124 mph
